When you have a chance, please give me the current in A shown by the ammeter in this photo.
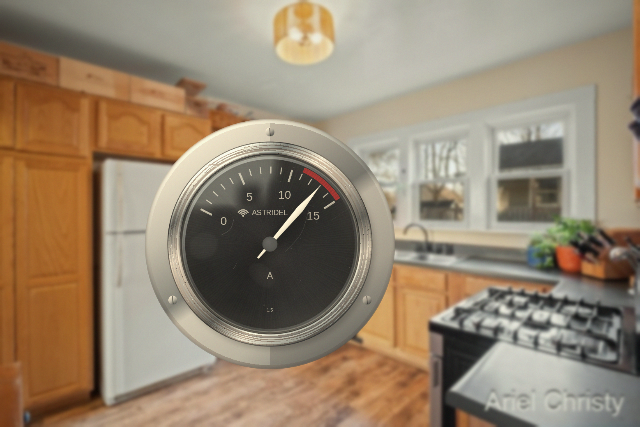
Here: 13 A
